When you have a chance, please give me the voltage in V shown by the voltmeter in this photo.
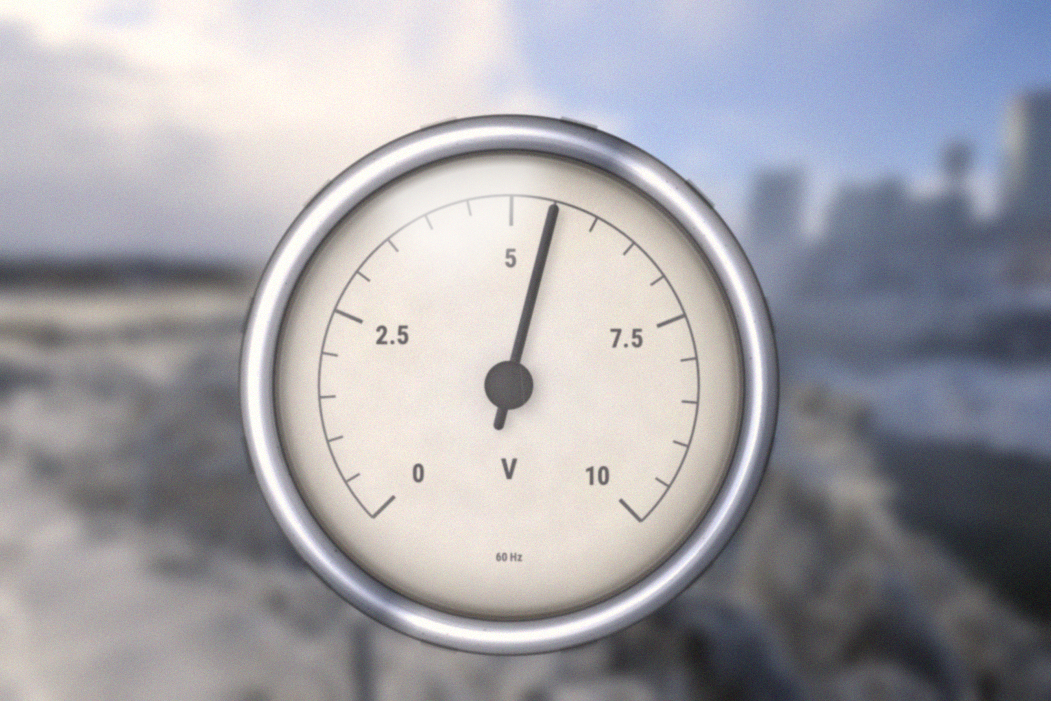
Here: 5.5 V
